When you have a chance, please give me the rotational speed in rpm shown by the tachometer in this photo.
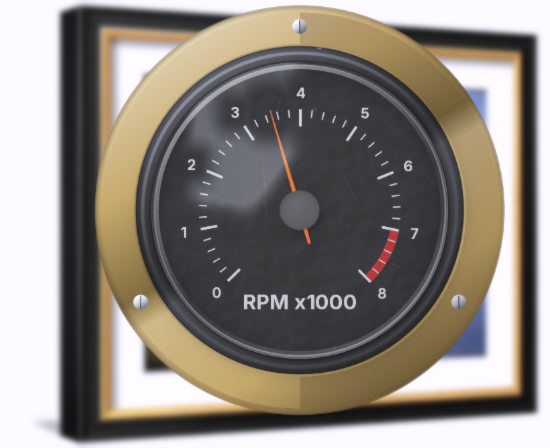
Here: 3500 rpm
